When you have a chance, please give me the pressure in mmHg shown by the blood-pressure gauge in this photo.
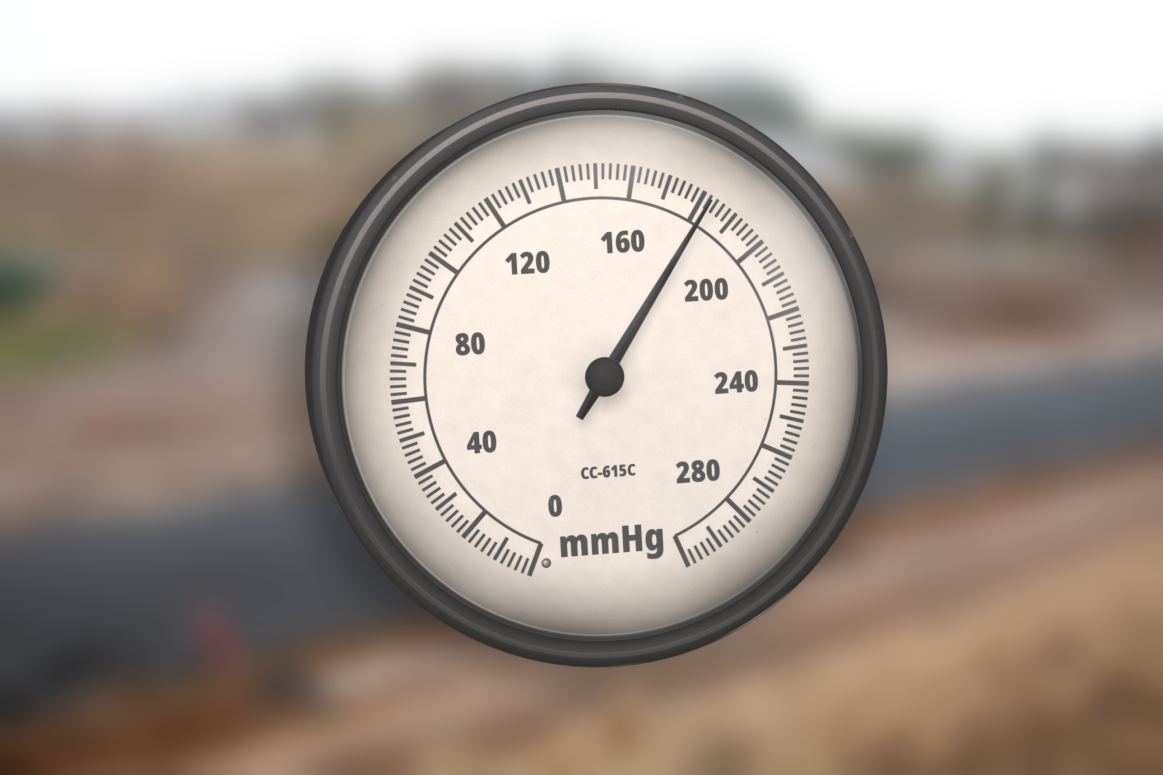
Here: 182 mmHg
